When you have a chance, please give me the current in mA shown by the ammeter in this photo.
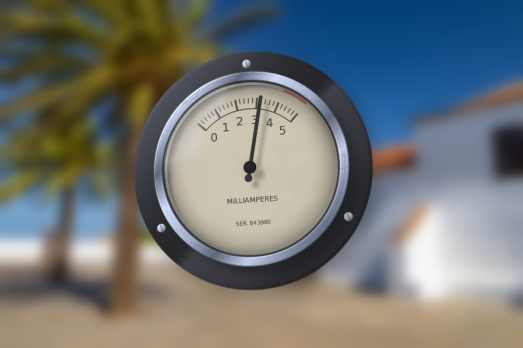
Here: 3.2 mA
